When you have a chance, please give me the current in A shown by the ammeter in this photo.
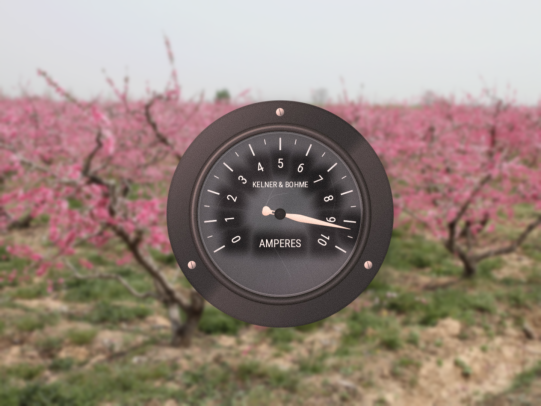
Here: 9.25 A
